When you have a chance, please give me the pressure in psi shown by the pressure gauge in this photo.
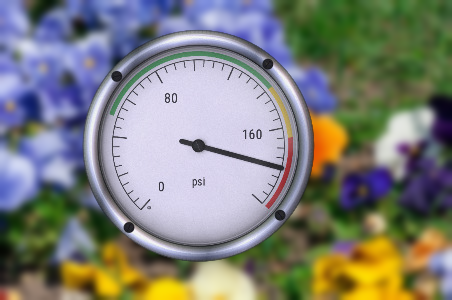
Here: 180 psi
